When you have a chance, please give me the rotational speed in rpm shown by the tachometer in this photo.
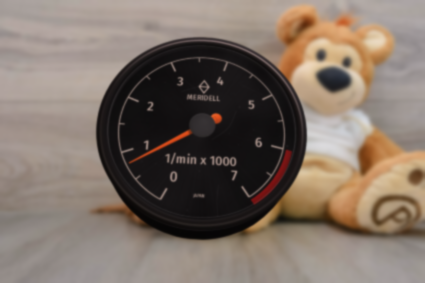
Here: 750 rpm
